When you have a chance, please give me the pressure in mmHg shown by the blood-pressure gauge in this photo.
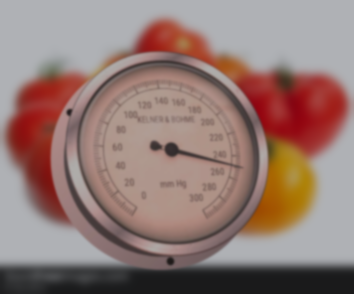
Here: 250 mmHg
